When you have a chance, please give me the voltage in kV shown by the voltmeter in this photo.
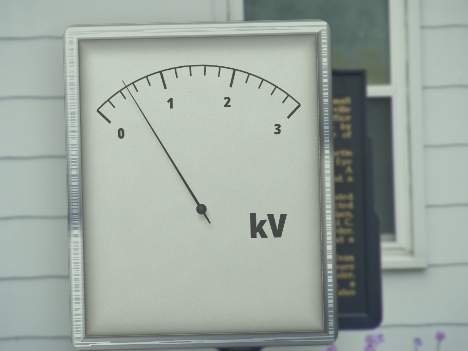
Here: 0.5 kV
